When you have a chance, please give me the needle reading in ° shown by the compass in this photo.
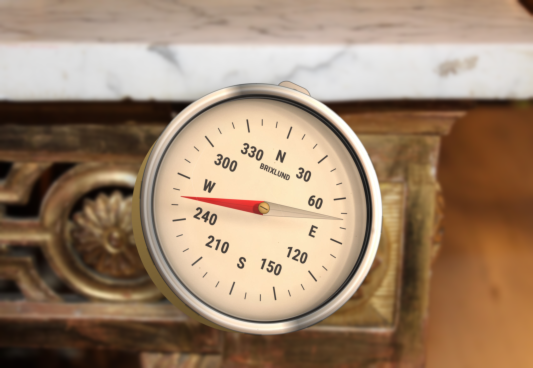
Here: 255 °
